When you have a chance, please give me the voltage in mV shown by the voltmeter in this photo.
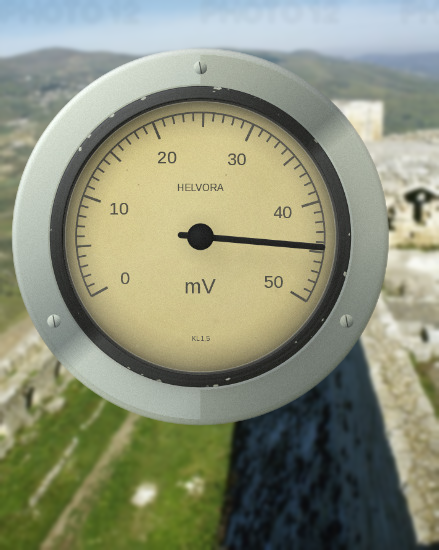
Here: 44.5 mV
